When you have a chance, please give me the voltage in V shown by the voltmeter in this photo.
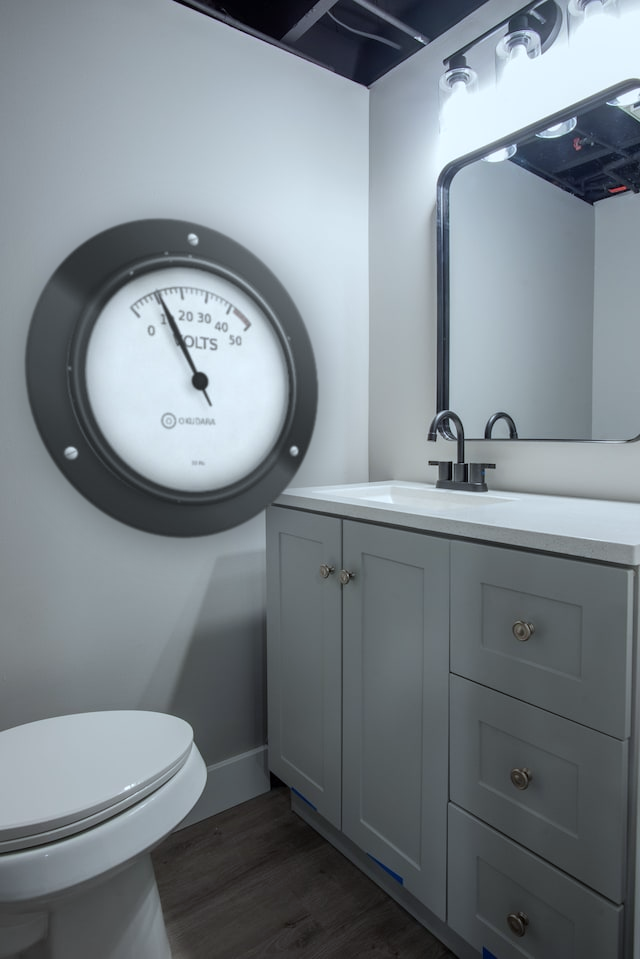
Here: 10 V
